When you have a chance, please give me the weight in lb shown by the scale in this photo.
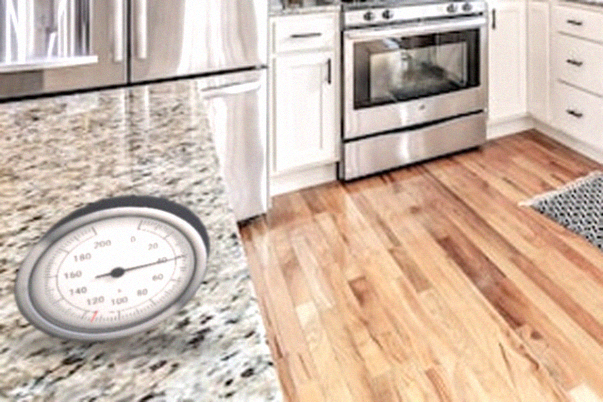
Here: 40 lb
